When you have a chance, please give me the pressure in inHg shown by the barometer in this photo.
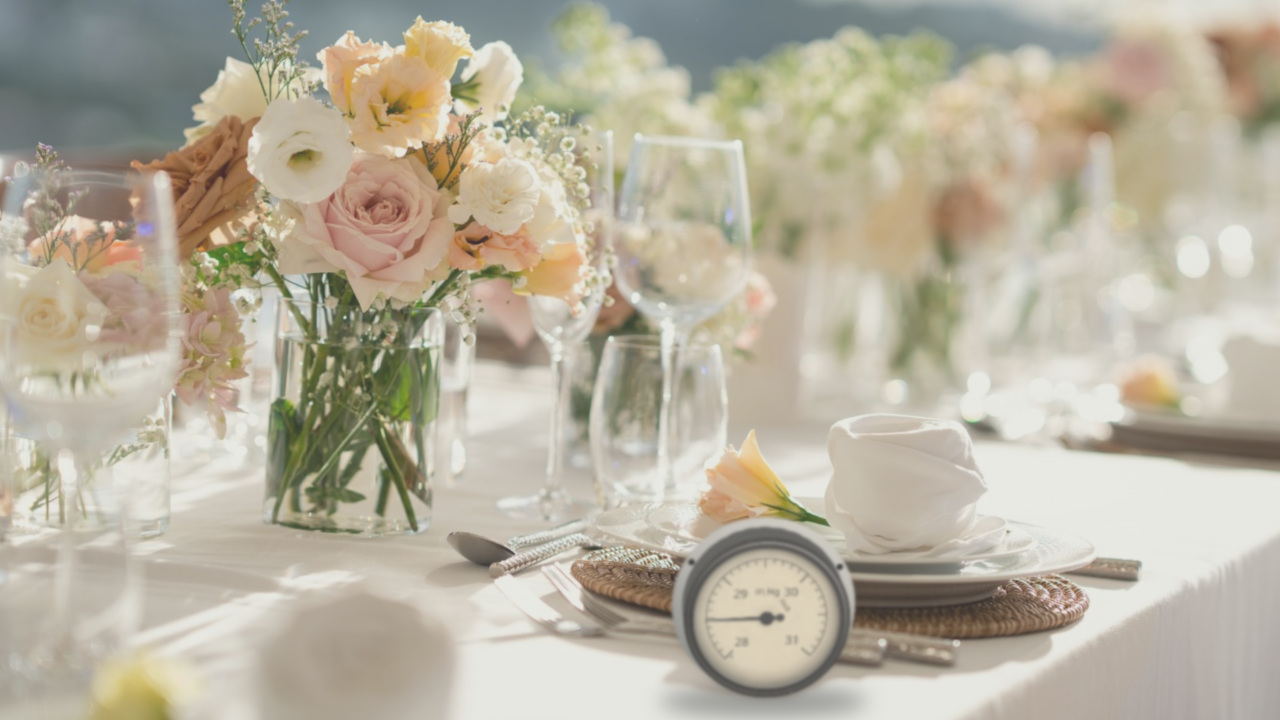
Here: 28.5 inHg
